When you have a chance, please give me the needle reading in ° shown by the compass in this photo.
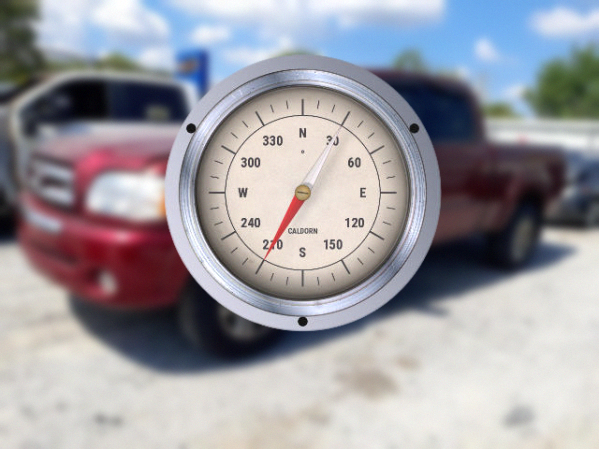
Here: 210 °
